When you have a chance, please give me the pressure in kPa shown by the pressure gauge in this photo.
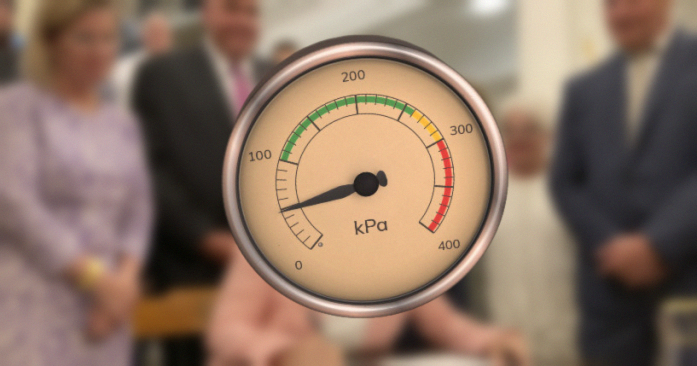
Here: 50 kPa
